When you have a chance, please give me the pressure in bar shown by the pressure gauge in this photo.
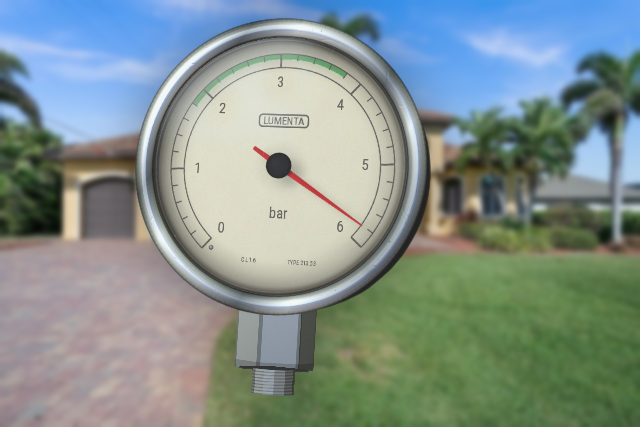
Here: 5.8 bar
